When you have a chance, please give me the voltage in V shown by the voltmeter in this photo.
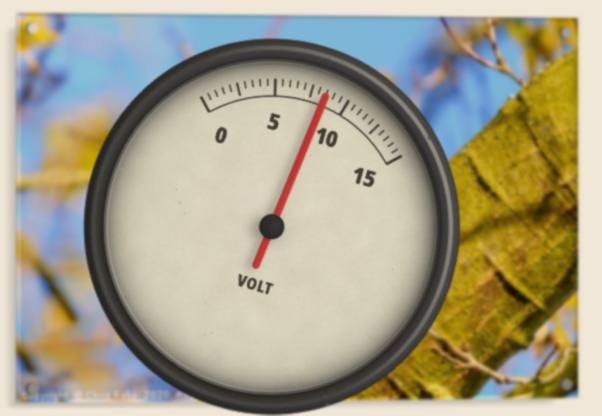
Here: 8.5 V
